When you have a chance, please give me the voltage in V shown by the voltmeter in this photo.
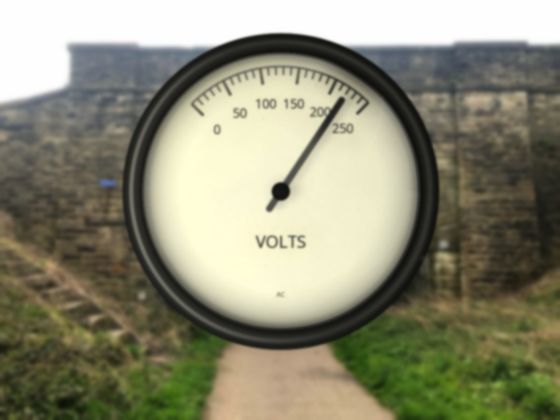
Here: 220 V
